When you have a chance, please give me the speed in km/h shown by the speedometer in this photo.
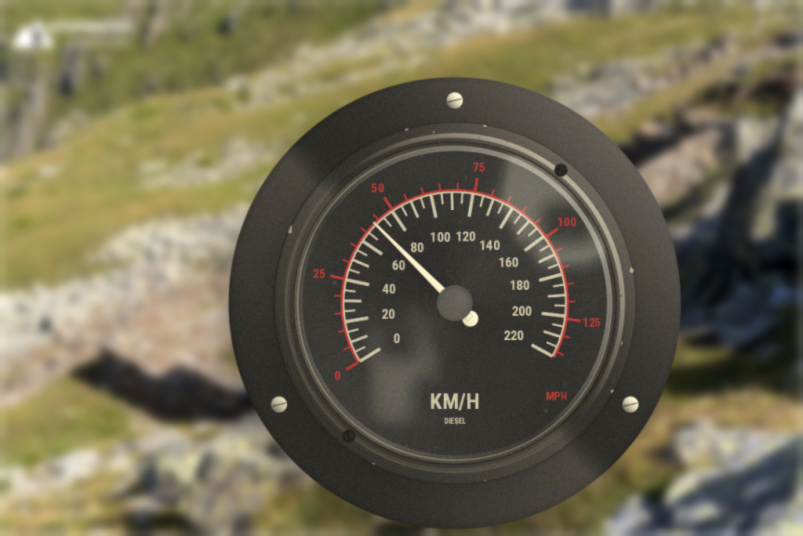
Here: 70 km/h
